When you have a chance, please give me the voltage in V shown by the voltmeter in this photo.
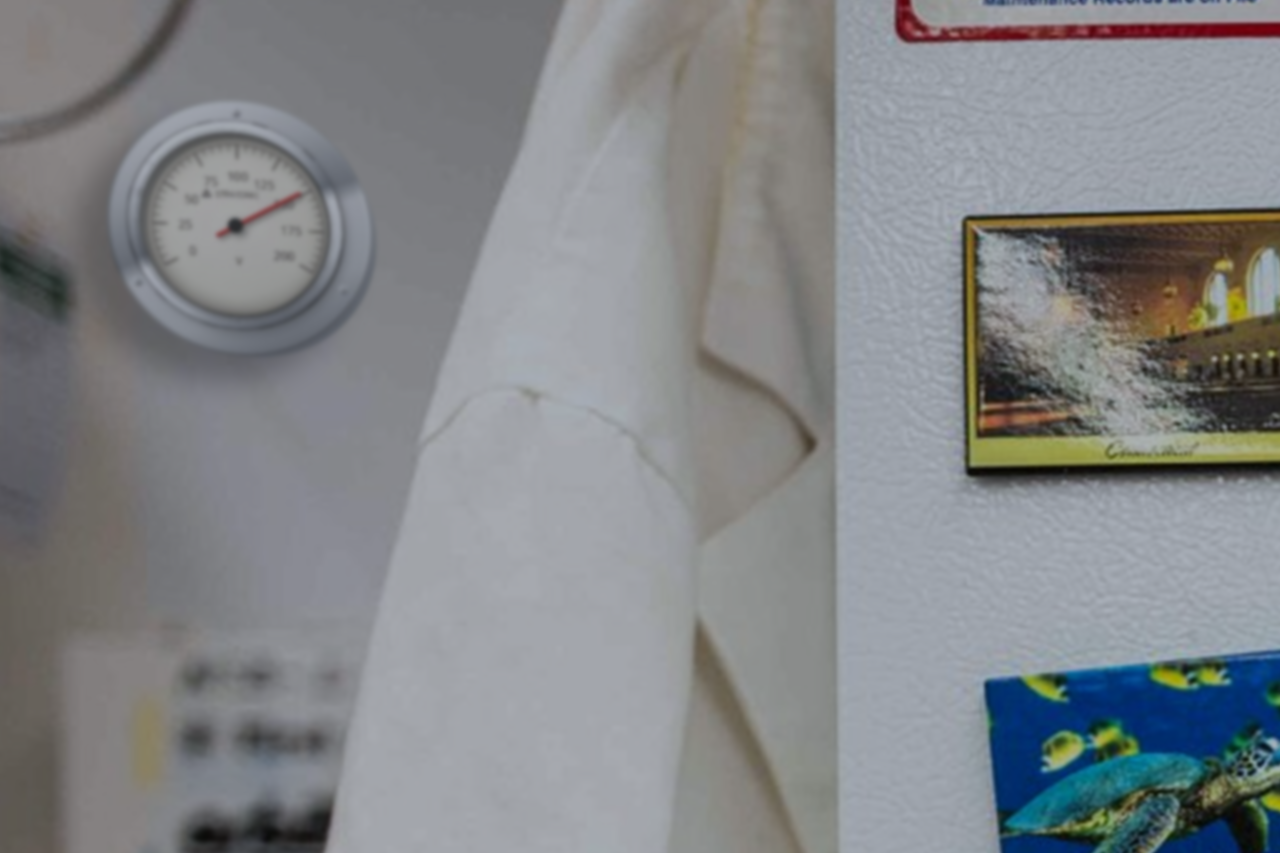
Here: 150 V
